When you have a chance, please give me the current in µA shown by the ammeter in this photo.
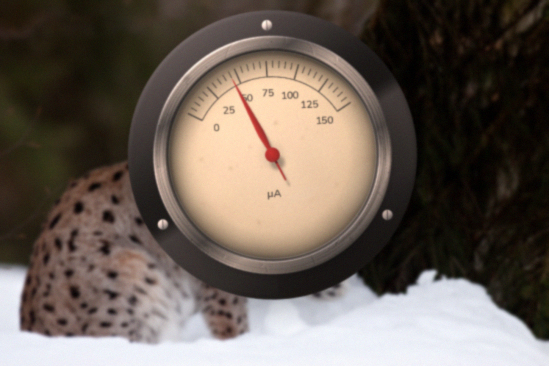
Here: 45 µA
